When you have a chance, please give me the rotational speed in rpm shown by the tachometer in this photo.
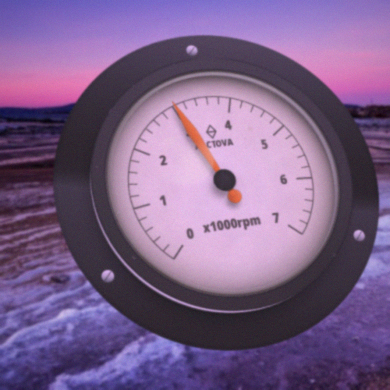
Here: 3000 rpm
